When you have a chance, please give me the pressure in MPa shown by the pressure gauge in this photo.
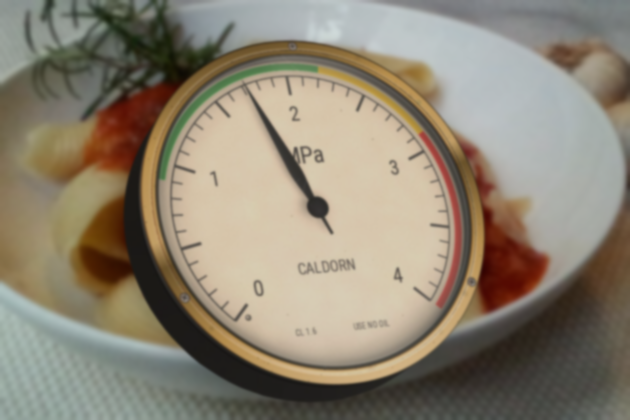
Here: 1.7 MPa
